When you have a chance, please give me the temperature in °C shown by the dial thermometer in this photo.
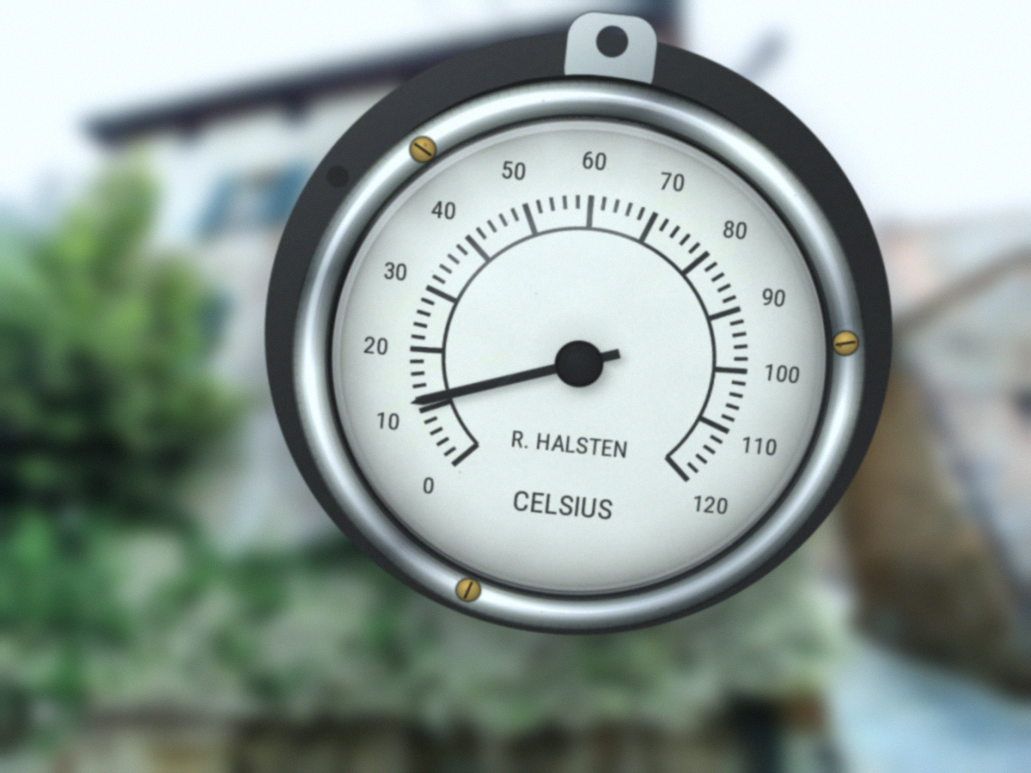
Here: 12 °C
